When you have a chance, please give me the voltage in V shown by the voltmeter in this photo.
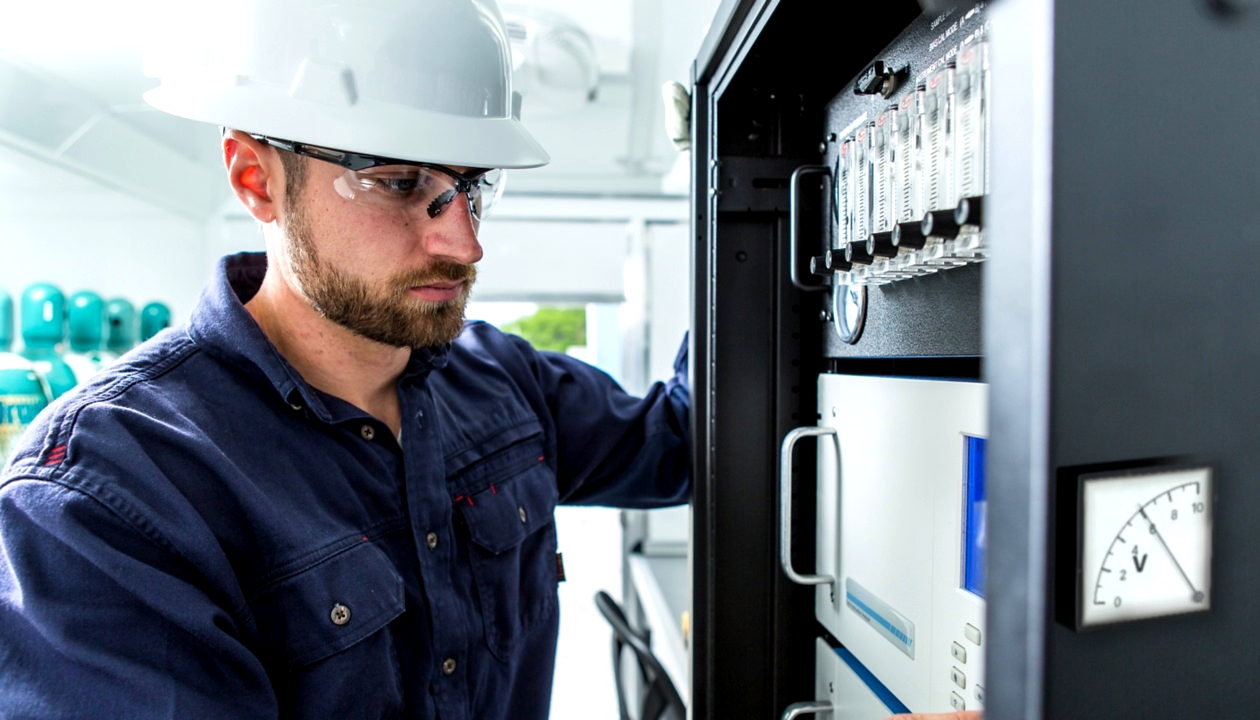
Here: 6 V
